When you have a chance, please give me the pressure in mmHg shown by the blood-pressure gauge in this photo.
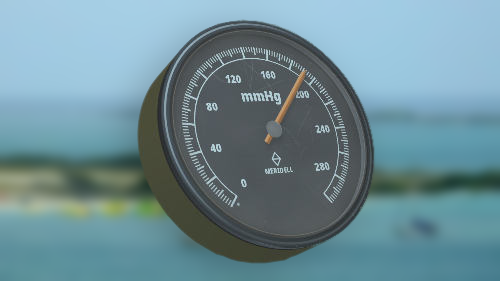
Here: 190 mmHg
